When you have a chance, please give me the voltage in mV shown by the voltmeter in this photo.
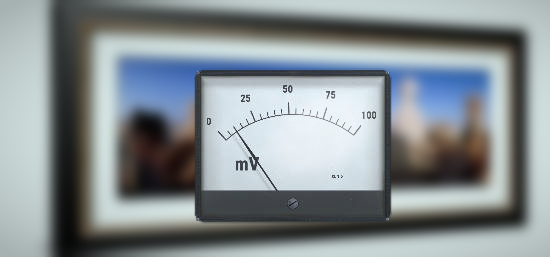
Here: 10 mV
